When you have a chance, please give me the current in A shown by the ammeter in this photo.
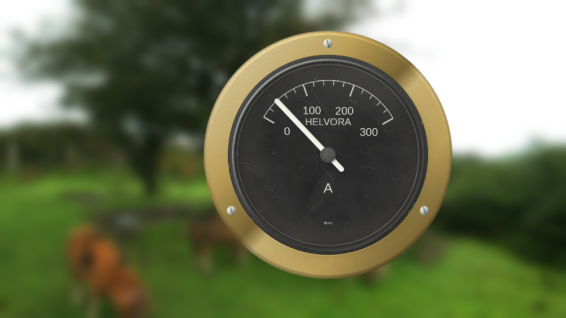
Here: 40 A
